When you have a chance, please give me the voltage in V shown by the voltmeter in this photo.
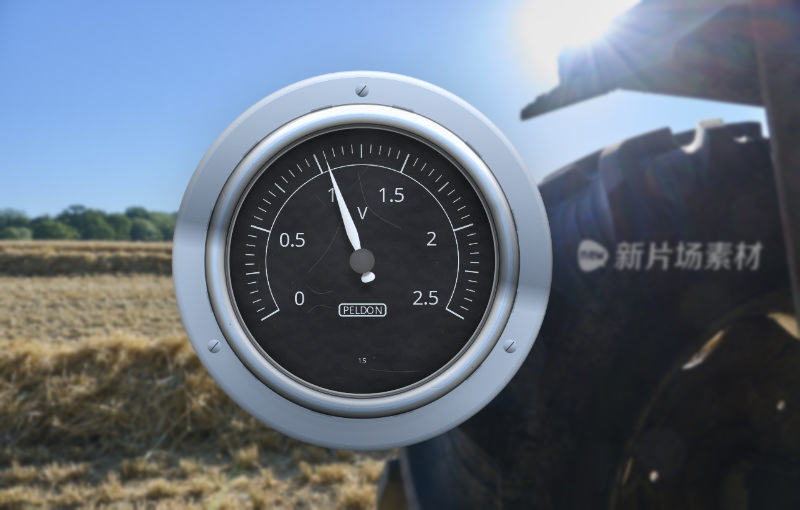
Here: 1.05 V
